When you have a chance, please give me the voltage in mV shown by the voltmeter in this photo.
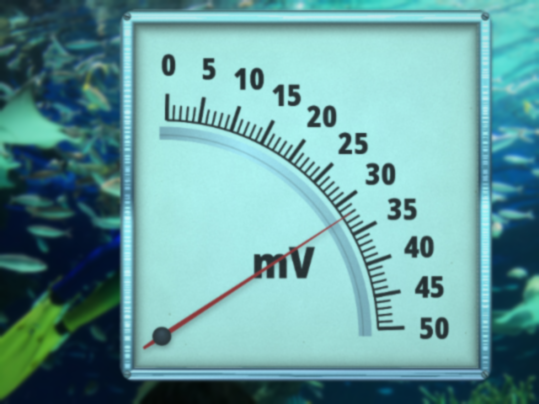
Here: 32 mV
